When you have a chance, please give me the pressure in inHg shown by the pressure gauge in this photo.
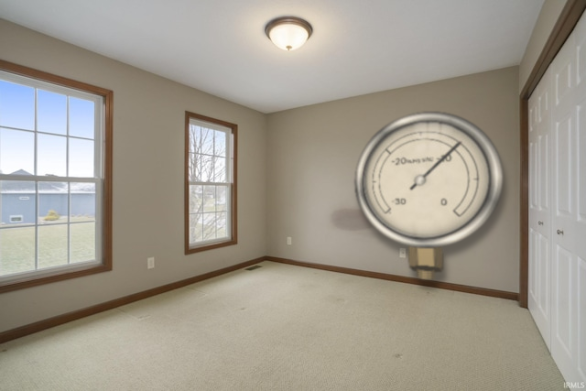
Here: -10 inHg
